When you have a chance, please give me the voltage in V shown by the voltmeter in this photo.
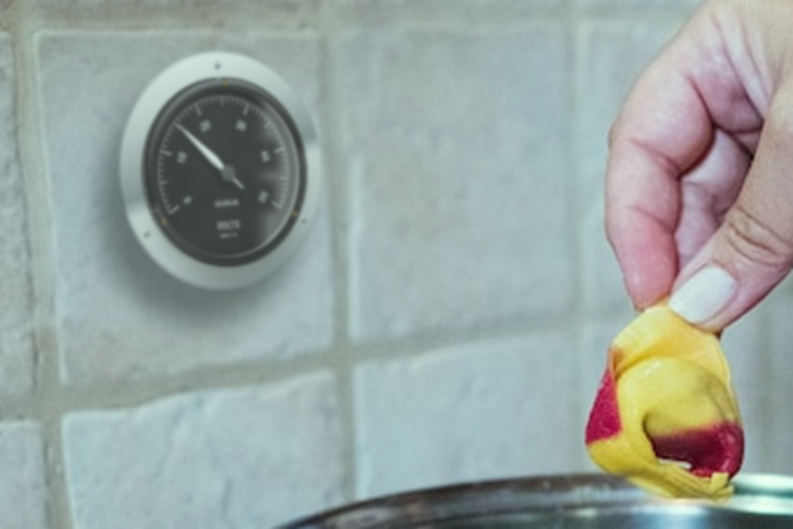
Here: 15 V
